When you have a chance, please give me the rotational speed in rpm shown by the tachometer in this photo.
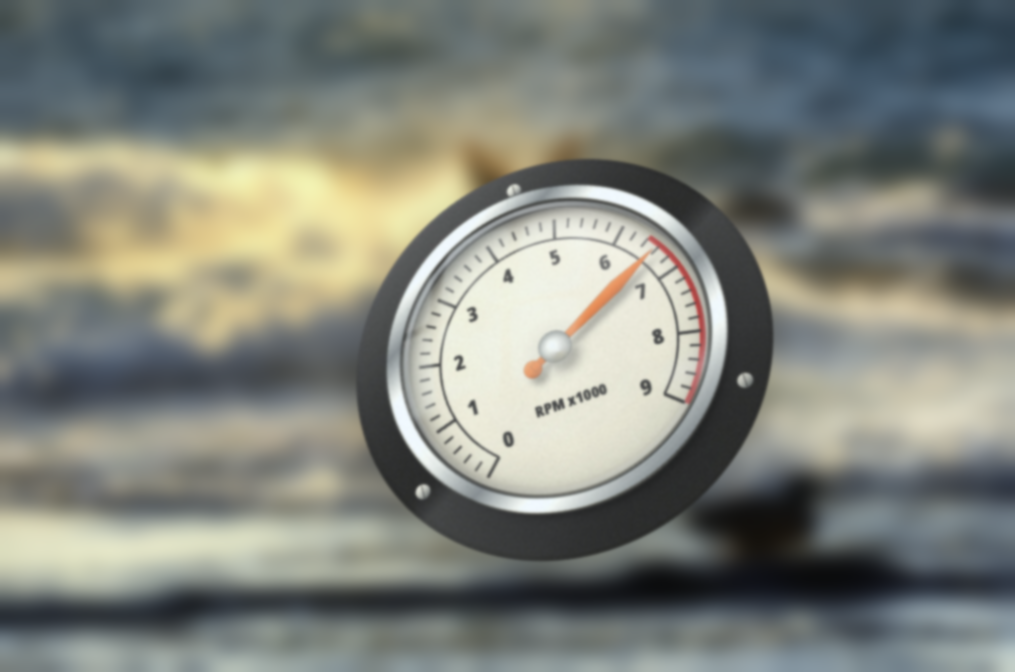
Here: 6600 rpm
